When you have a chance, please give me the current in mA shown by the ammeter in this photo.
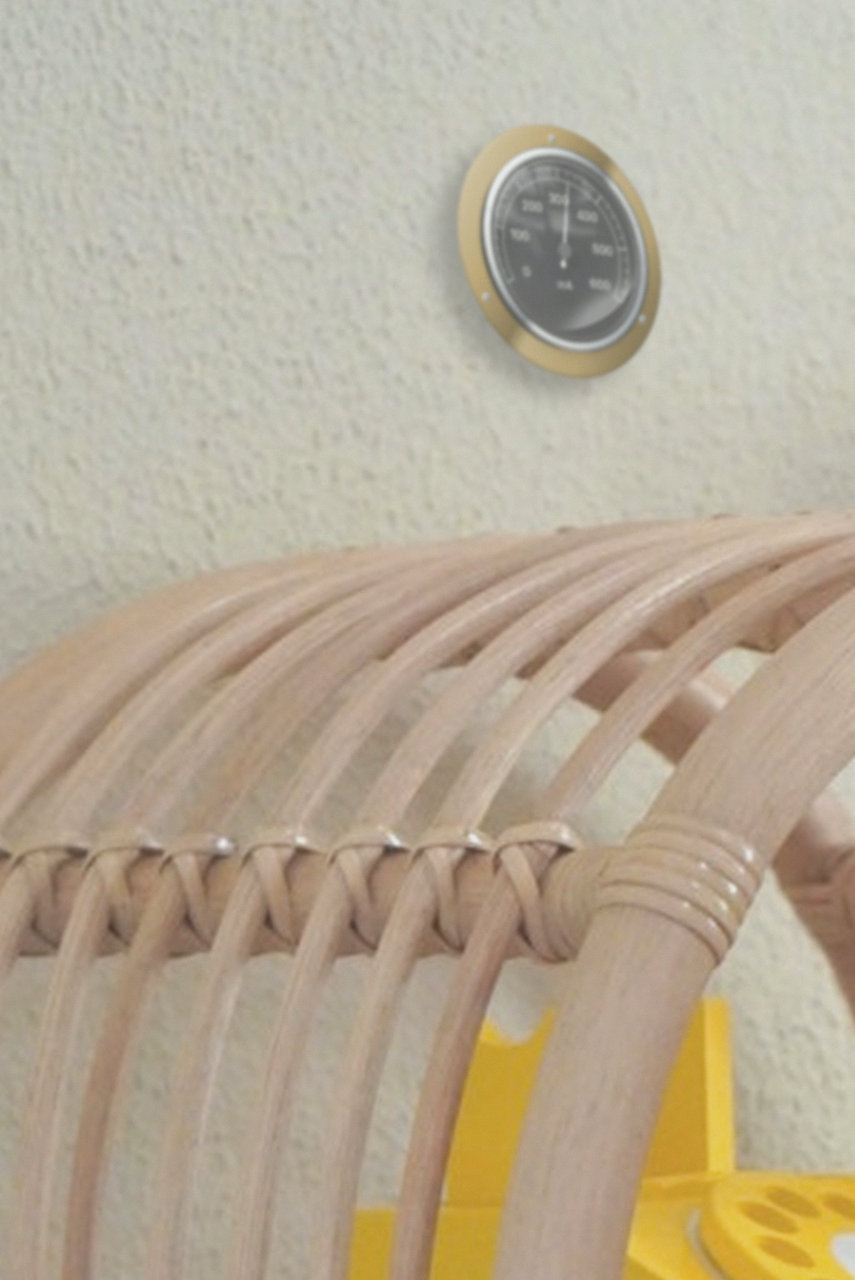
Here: 320 mA
